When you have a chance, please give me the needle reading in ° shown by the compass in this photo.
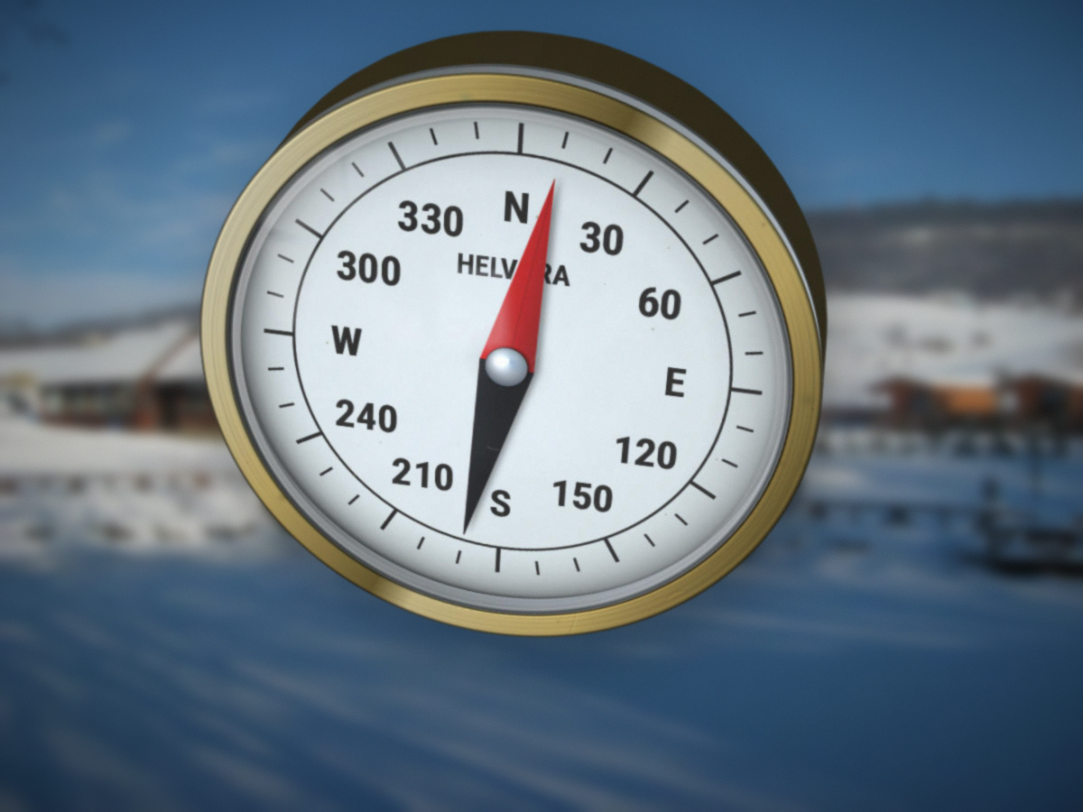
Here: 10 °
